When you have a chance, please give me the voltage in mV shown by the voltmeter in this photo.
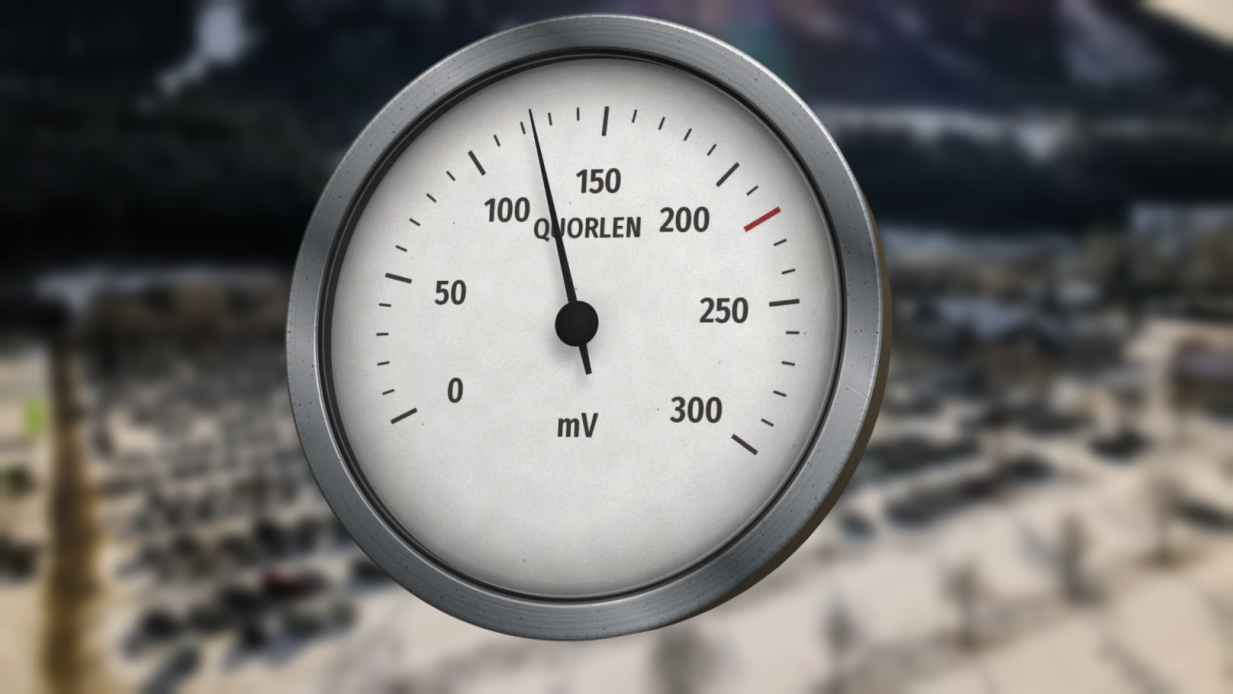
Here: 125 mV
